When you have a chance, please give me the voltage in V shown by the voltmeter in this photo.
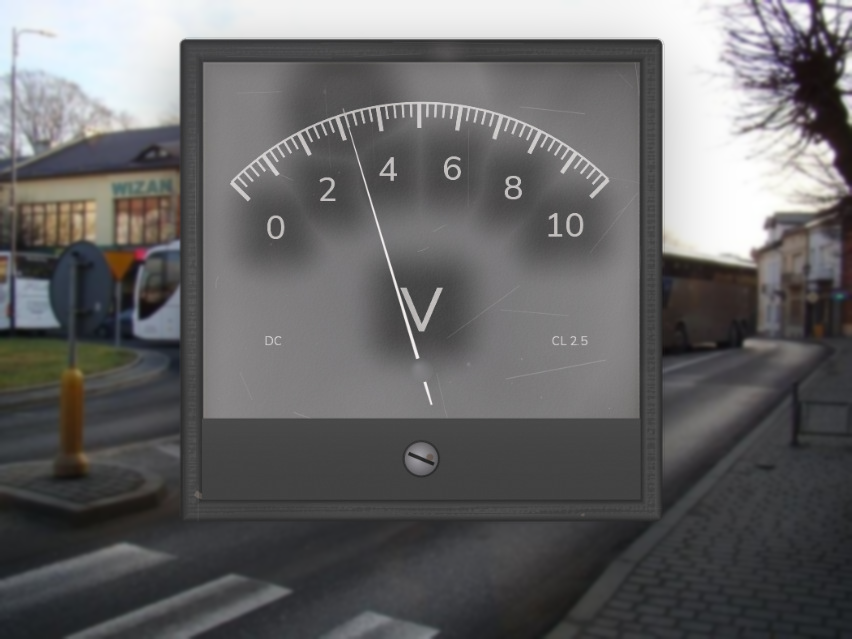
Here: 3.2 V
